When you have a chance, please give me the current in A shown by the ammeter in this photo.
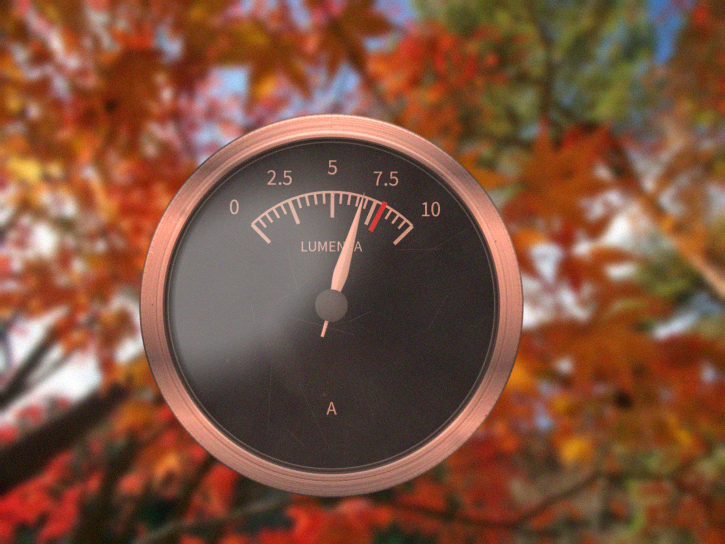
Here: 6.75 A
